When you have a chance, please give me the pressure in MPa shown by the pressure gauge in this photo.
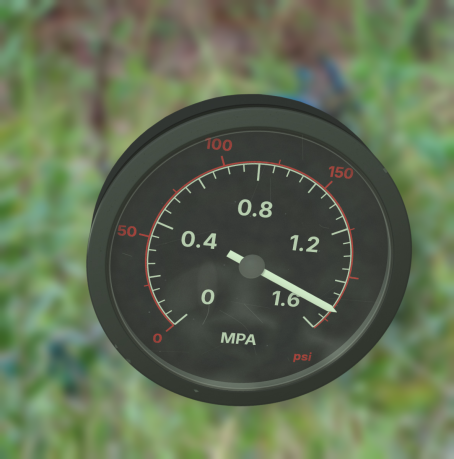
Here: 1.5 MPa
